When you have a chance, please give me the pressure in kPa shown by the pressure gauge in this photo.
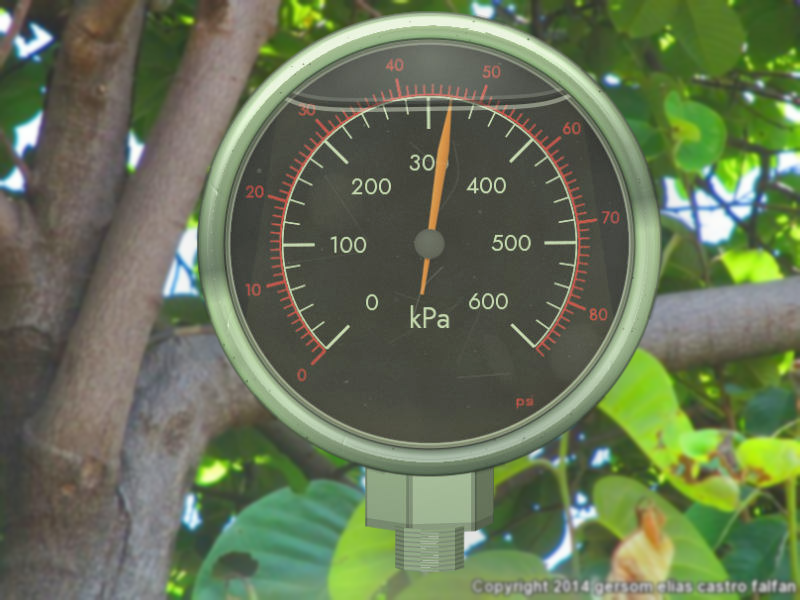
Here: 320 kPa
